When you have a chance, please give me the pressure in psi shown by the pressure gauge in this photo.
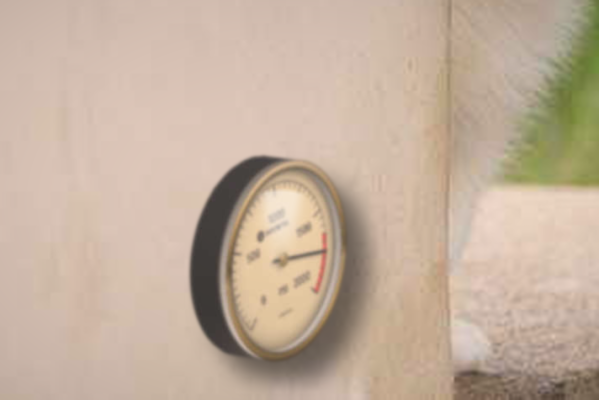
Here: 1750 psi
